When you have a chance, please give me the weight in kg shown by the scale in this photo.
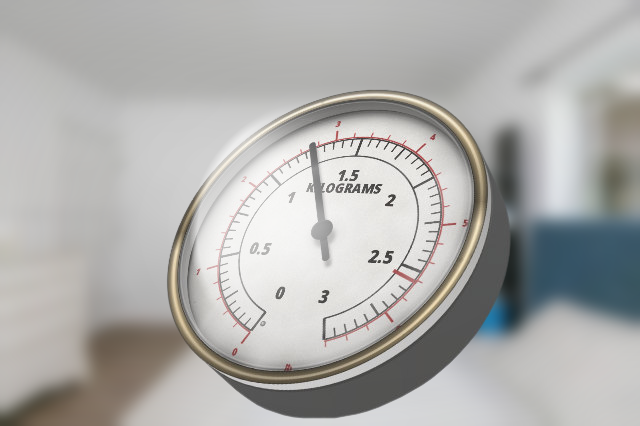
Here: 1.25 kg
